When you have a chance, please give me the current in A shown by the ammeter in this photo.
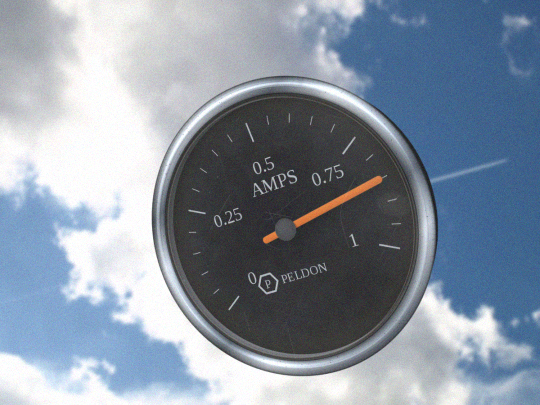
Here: 0.85 A
